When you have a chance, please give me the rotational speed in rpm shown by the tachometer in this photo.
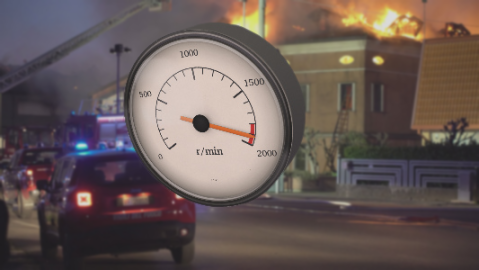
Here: 1900 rpm
